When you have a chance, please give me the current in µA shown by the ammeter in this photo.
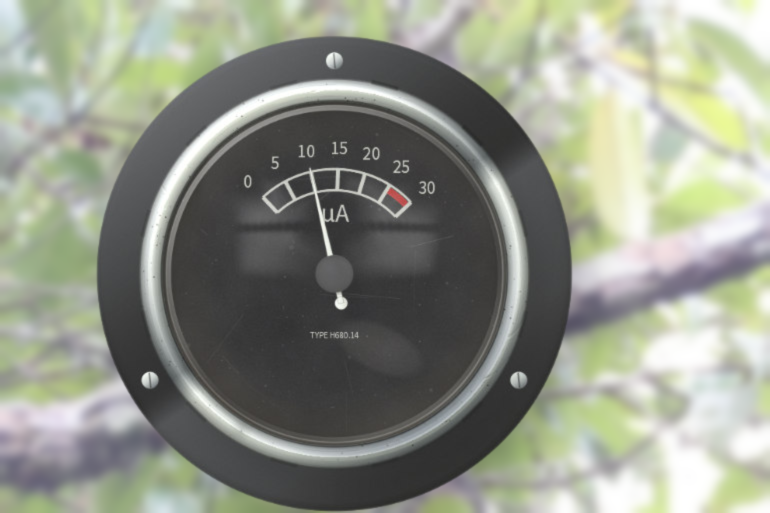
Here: 10 µA
